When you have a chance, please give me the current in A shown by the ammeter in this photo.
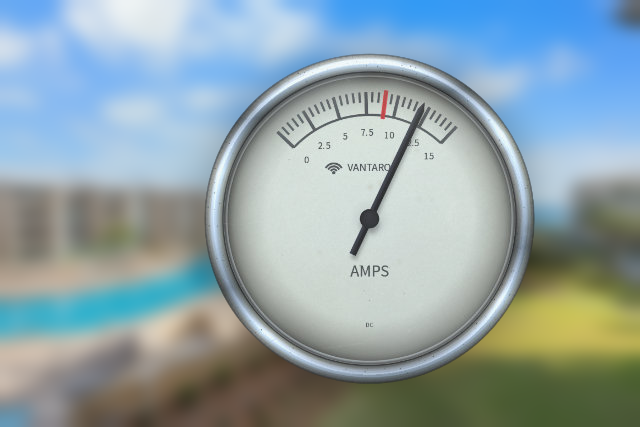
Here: 12 A
